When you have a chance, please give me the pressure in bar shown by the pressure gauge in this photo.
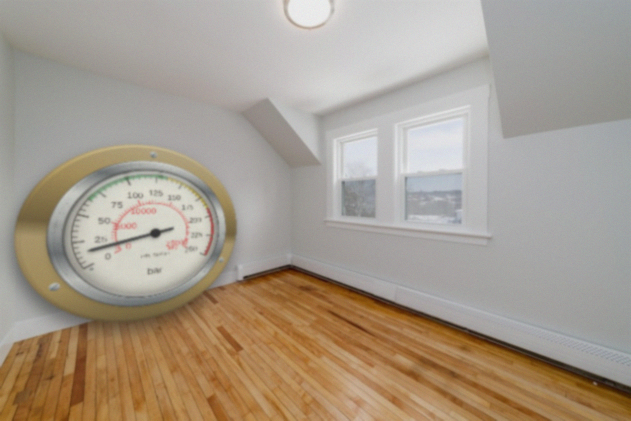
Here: 15 bar
